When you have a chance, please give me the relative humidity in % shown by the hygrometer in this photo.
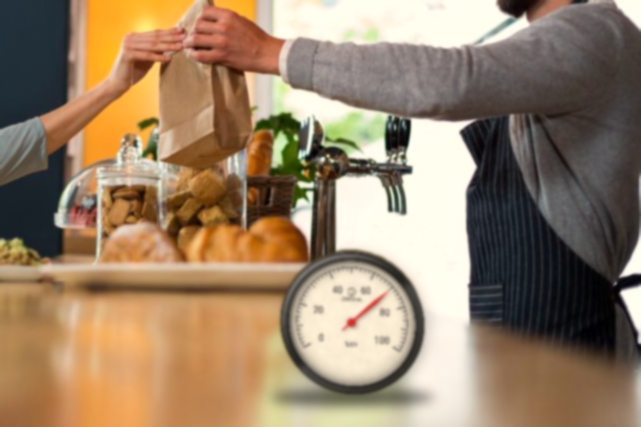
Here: 70 %
